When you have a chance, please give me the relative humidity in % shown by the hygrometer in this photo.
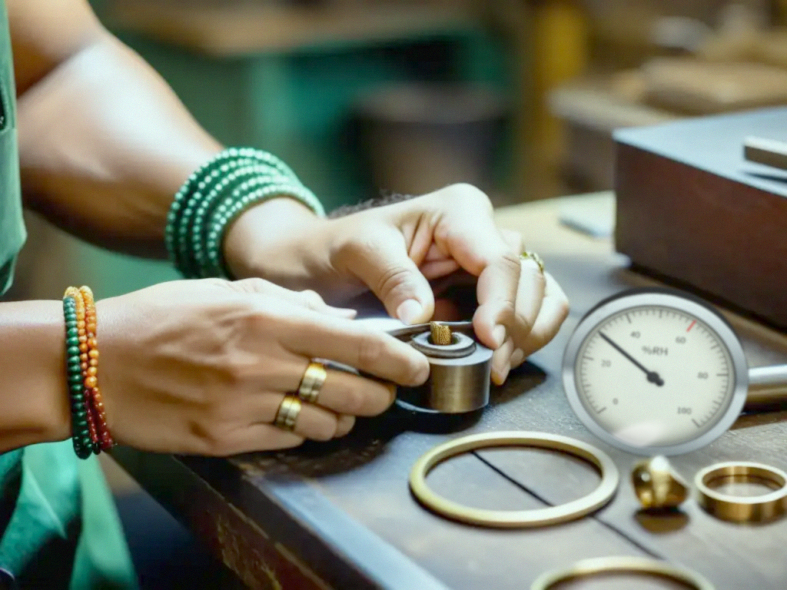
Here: 30 %
